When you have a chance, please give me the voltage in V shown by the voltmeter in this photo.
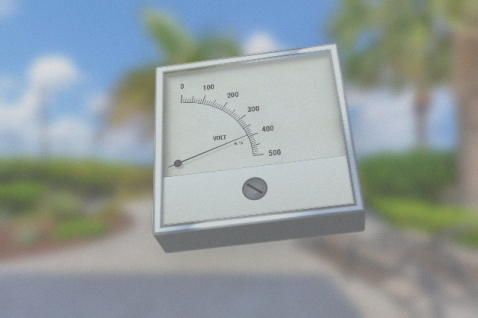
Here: 400 V
